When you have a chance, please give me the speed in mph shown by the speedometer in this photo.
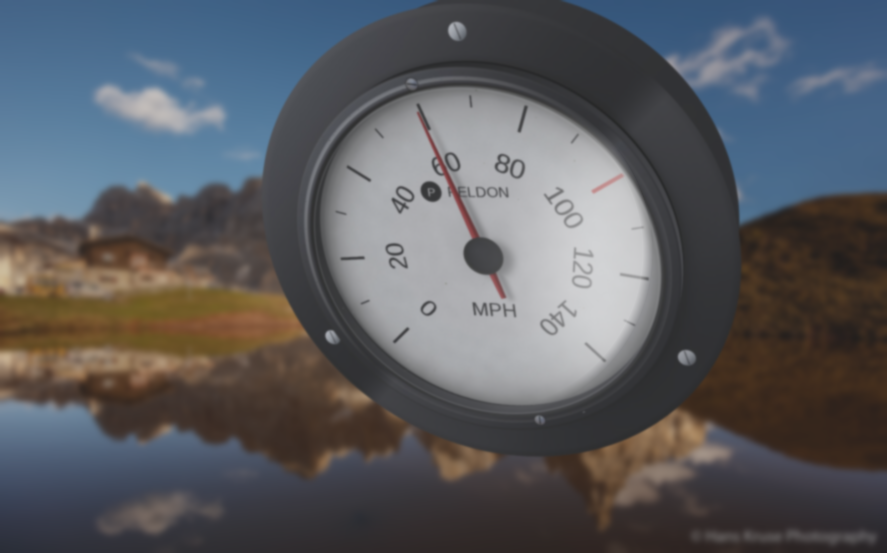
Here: 60 mph
